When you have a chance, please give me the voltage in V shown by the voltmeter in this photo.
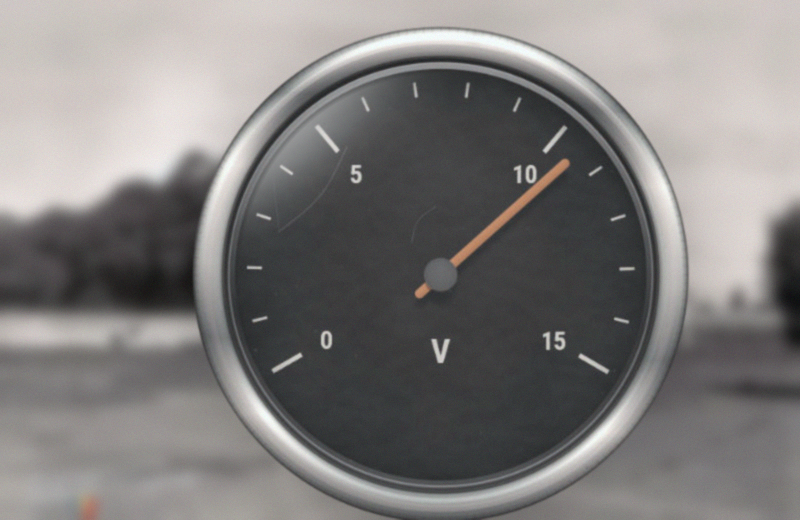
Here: 10.5 V
